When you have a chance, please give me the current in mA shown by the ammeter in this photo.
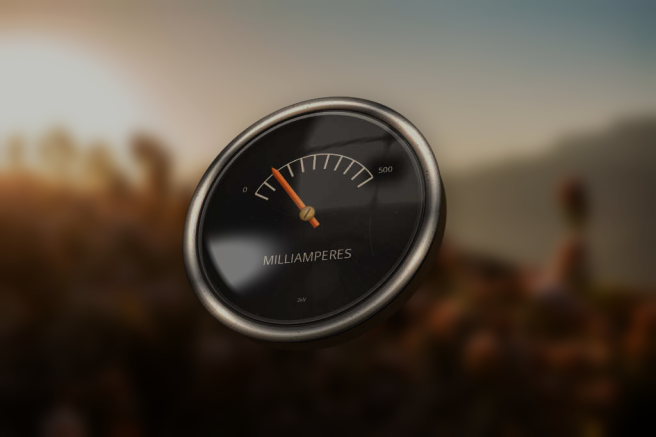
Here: 100 mA
